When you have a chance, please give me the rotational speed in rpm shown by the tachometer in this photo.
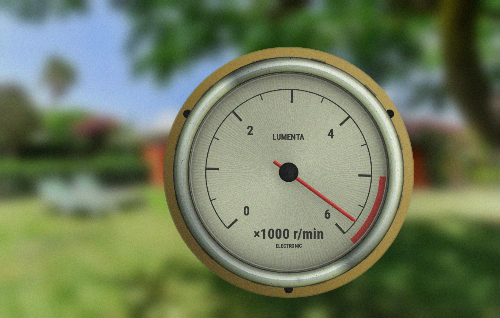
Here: 5750 rpm
